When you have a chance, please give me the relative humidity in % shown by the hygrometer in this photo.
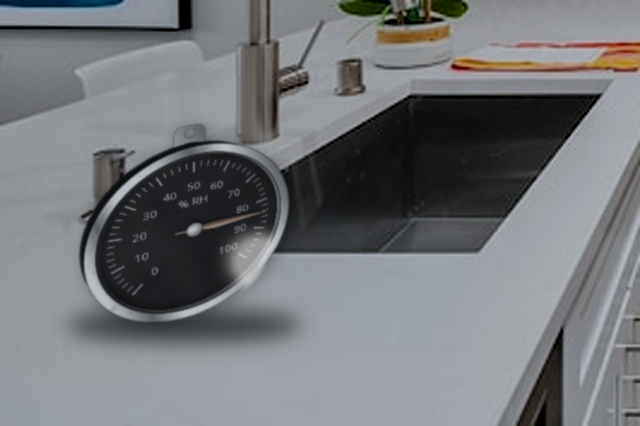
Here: 84 %
